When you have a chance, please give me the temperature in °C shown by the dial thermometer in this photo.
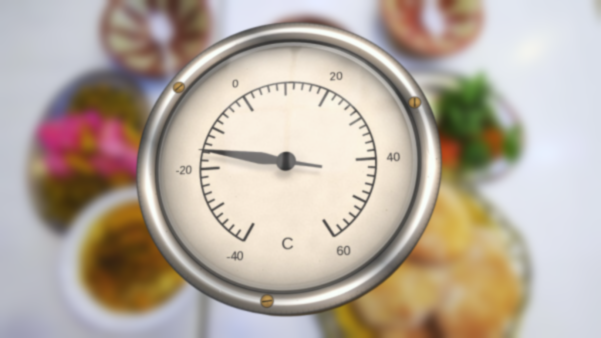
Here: -16 °C
